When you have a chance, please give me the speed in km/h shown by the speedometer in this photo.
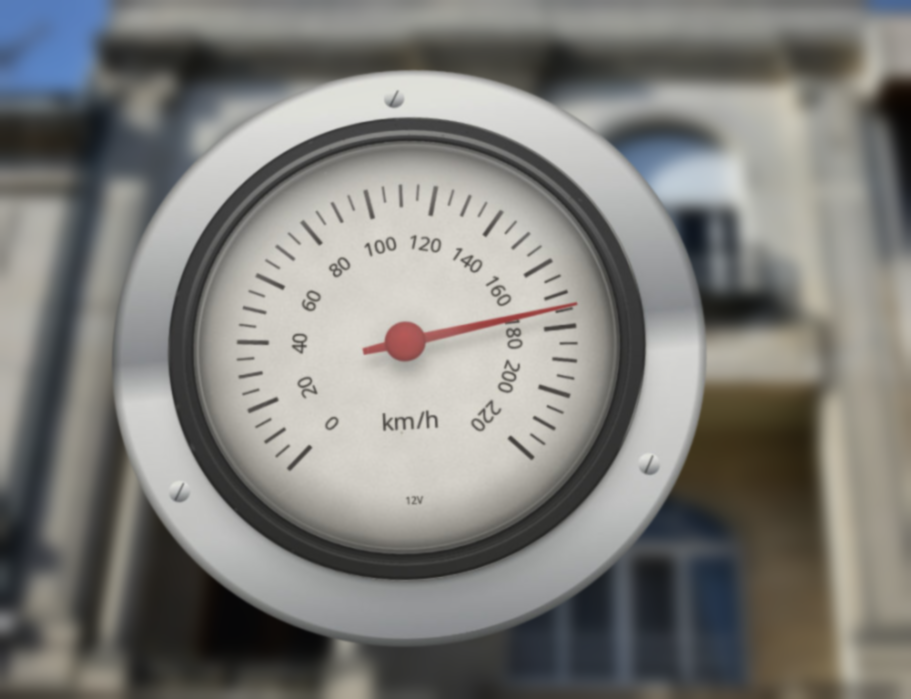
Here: 175 km/h
